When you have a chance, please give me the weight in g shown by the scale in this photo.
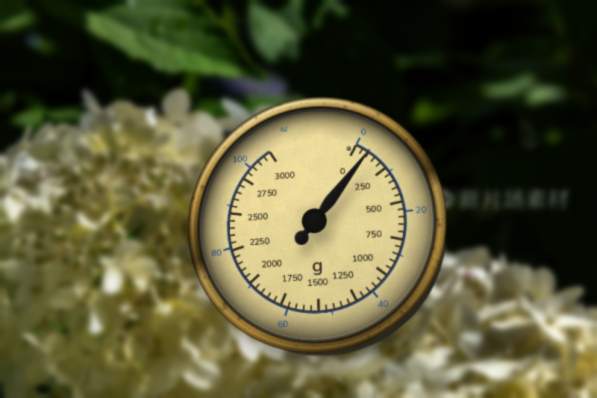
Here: 100 g
